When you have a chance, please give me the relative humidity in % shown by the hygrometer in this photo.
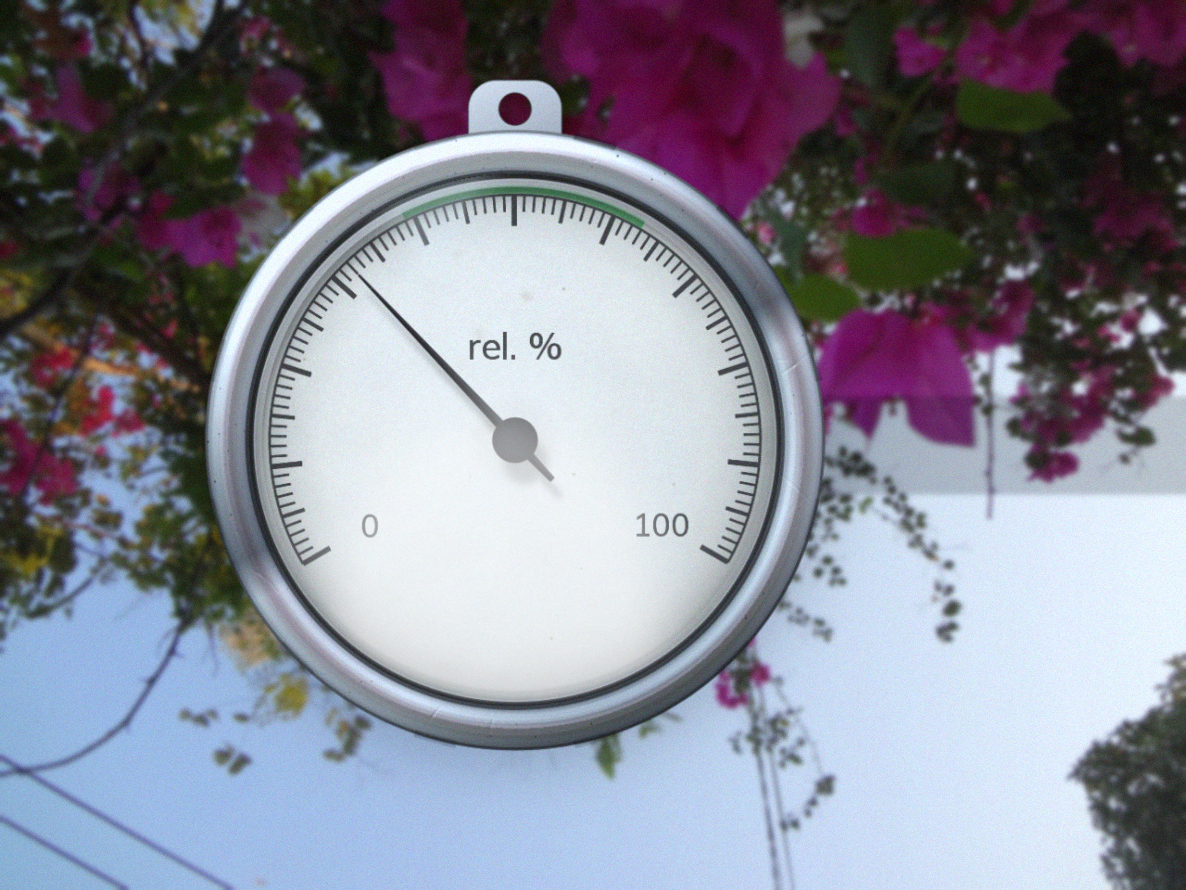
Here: 32 %
